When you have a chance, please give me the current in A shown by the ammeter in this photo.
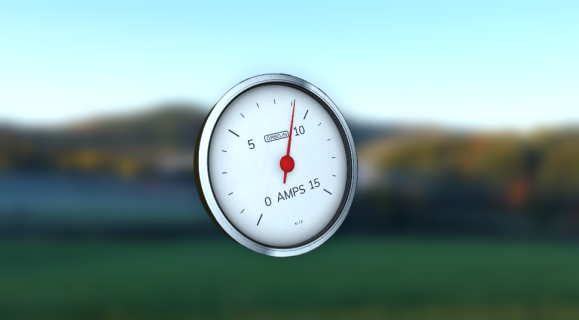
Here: 9 A
